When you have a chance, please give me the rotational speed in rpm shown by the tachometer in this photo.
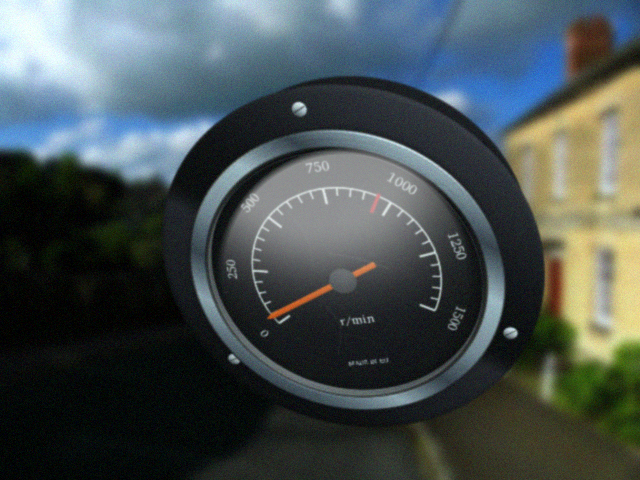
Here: 50 rpm
